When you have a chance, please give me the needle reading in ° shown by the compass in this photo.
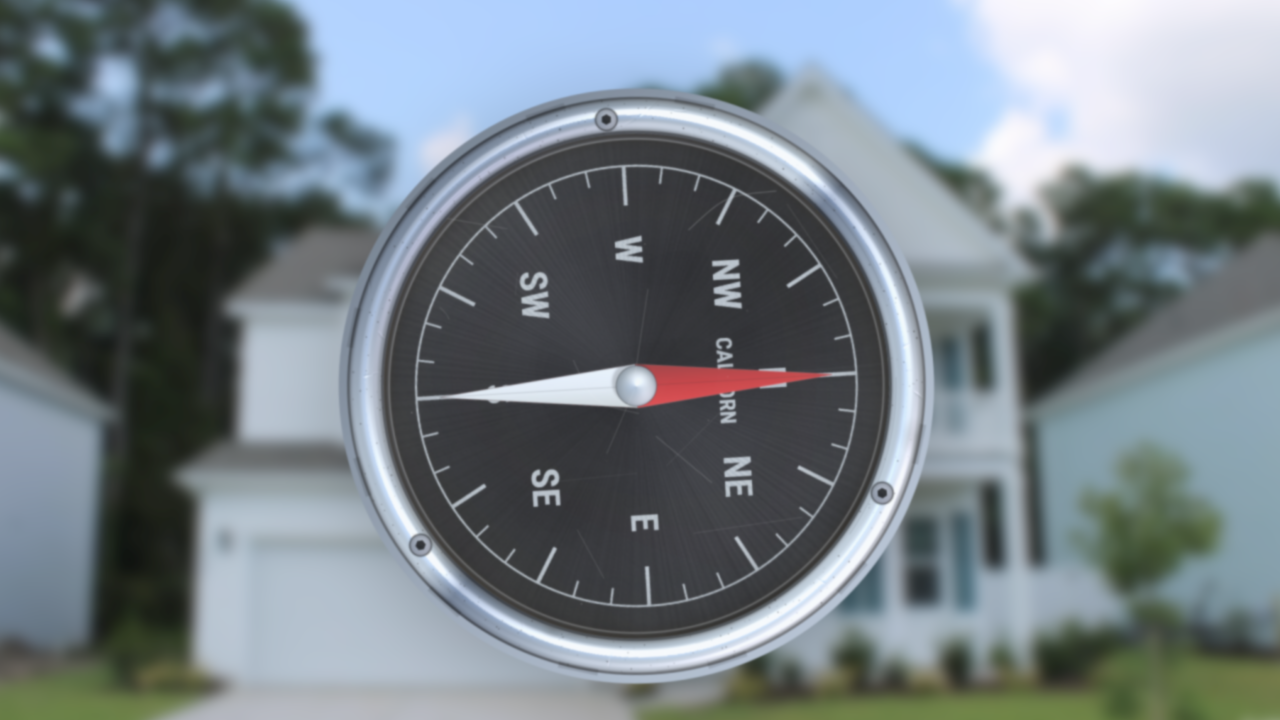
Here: 0 °
